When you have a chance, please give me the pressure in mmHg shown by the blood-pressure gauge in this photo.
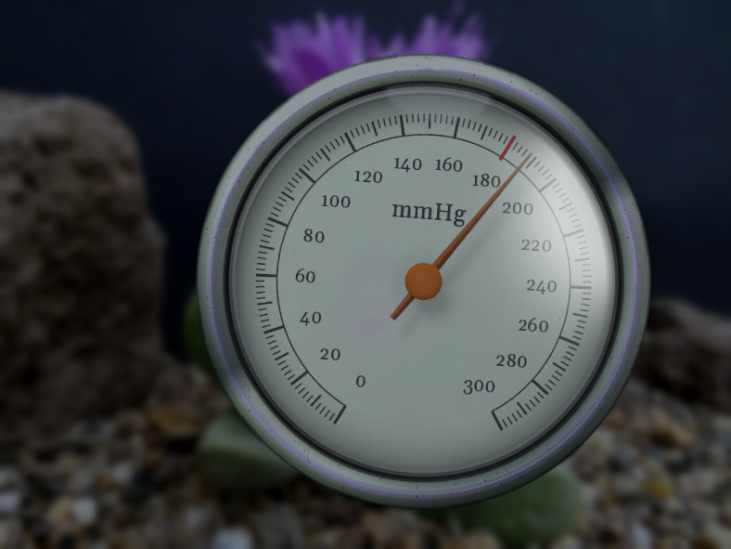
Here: 188 mmHg
